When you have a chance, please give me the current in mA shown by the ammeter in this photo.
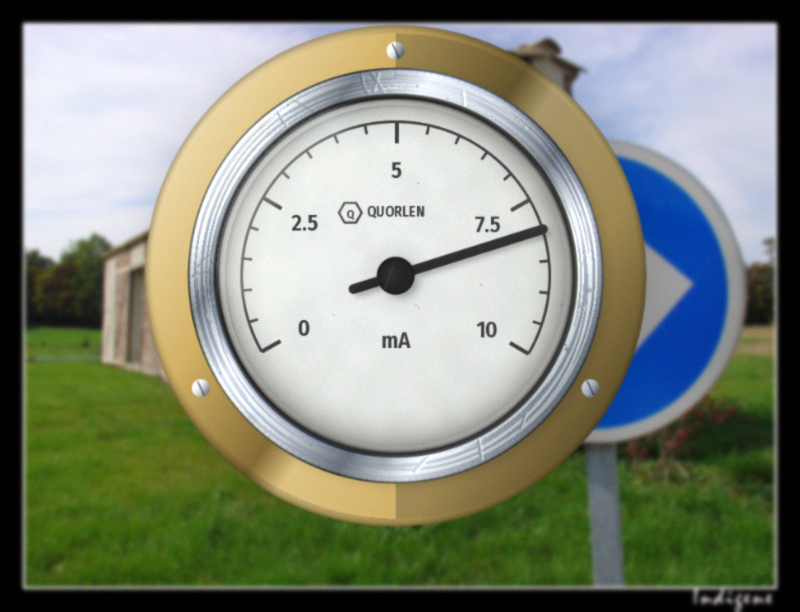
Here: 8 mA
